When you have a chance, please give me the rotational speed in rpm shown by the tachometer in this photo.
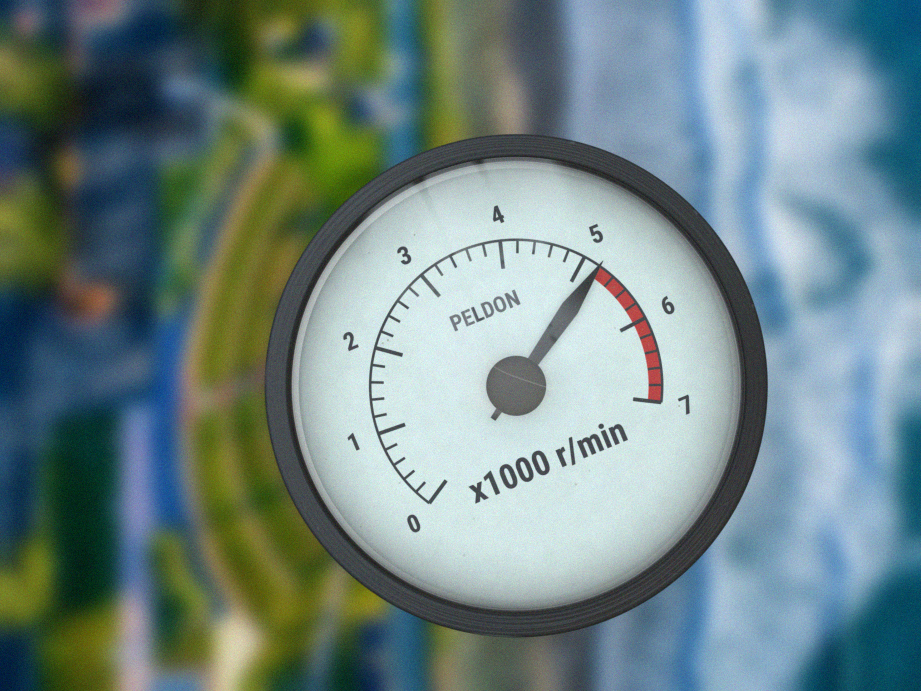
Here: 5200 rpm
